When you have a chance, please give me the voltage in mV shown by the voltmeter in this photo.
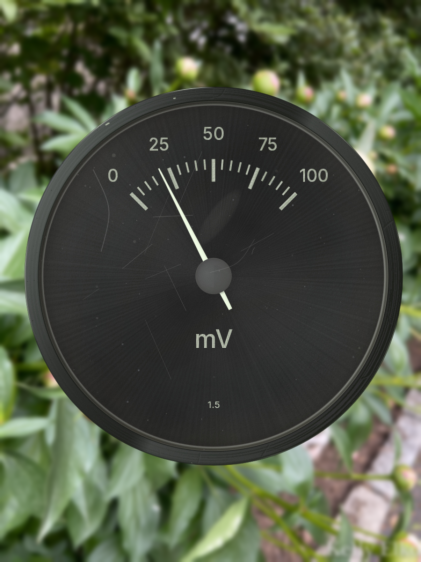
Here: 20 mV
